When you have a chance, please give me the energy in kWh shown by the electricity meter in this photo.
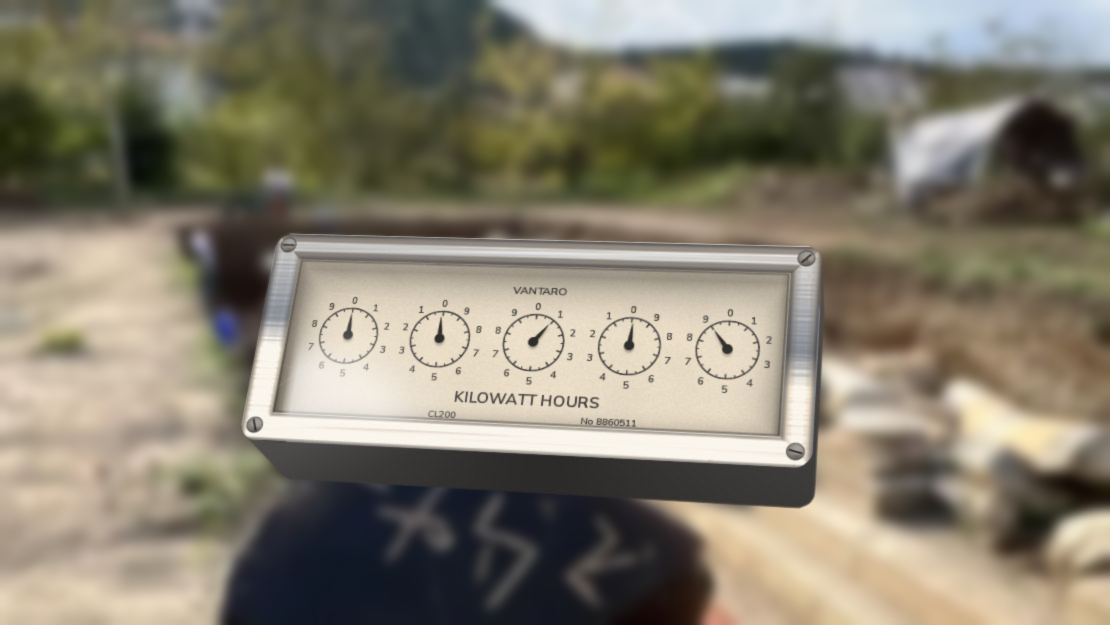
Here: 99 kWh
